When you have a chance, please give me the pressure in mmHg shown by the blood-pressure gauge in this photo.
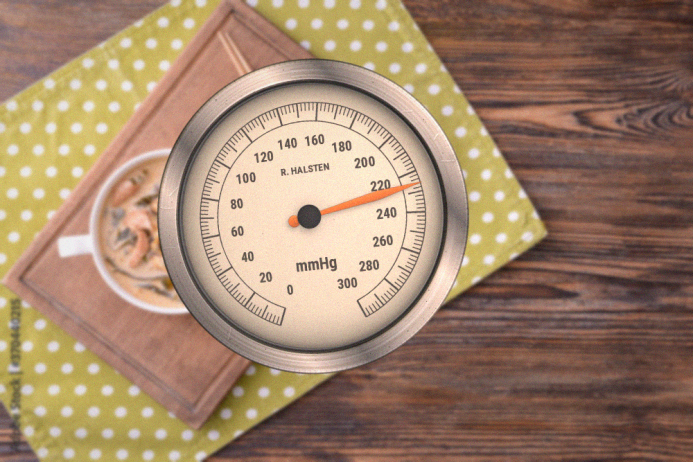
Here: 226 mmHg
